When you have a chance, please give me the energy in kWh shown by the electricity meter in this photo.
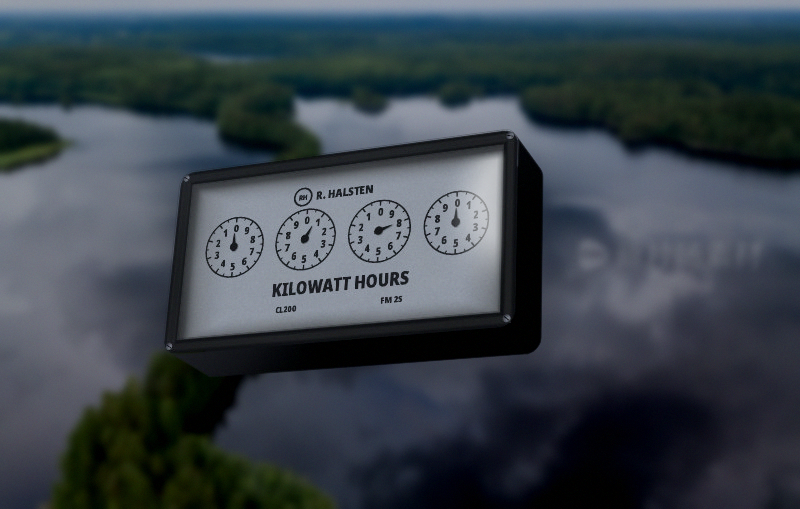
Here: 80 kWh
